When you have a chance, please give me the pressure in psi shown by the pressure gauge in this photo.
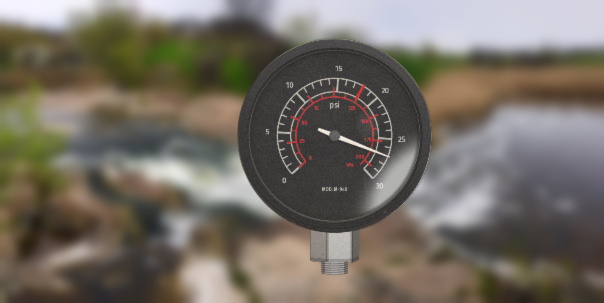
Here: 27 psi
